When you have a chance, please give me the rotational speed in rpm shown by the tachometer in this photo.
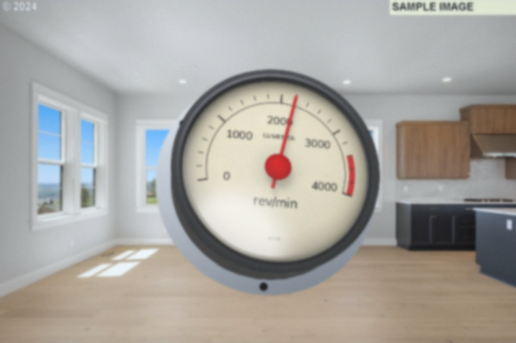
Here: 2200 rpm
